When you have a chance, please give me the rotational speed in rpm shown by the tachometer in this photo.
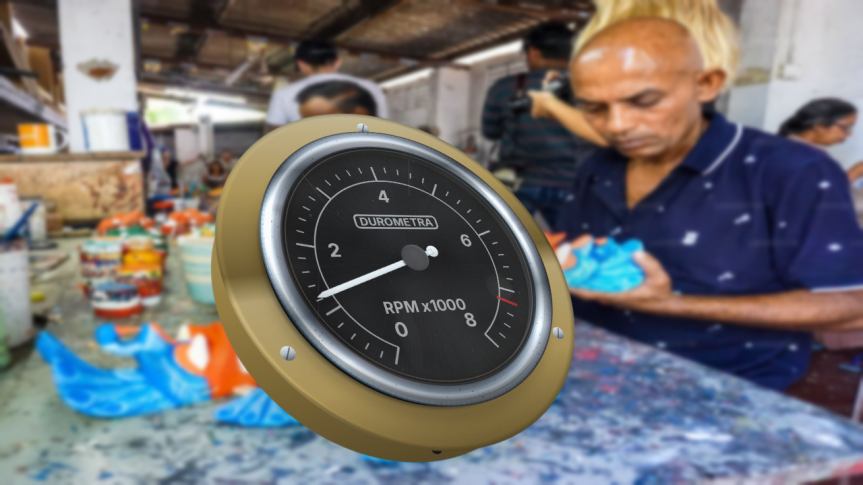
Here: 1200 rpm
